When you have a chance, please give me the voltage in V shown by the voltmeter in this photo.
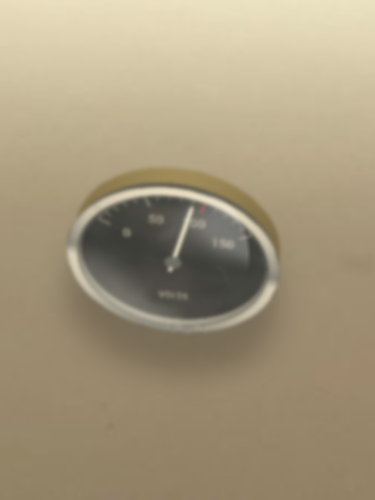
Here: 90 V
